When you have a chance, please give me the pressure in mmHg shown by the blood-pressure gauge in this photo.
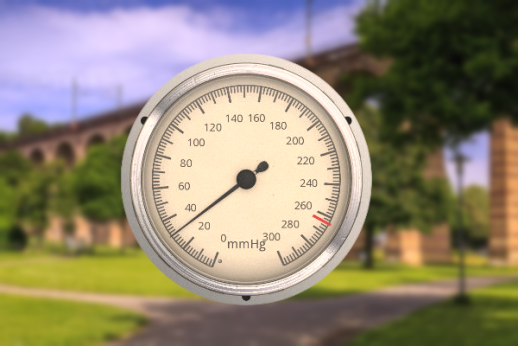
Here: 30 mmHg
